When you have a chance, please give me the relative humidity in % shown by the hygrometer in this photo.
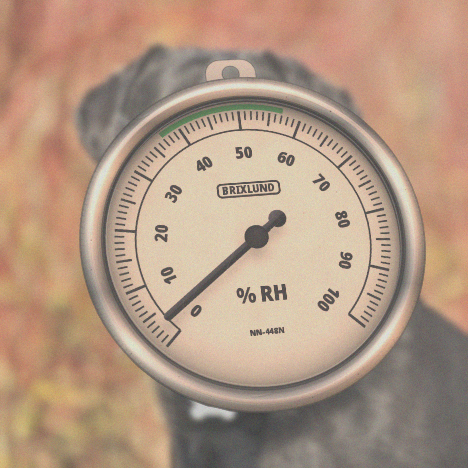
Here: 3 %
